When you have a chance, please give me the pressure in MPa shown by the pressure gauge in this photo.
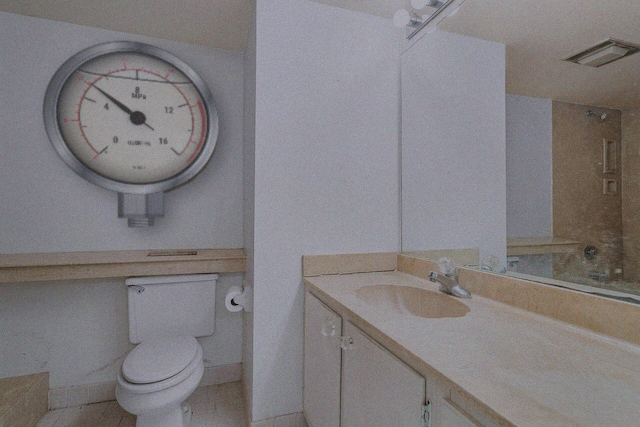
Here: 5 MPa
